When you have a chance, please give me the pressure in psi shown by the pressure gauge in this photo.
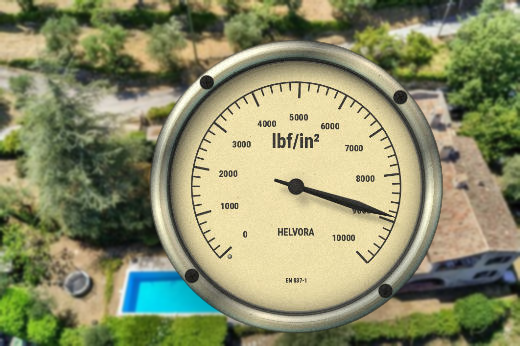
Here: 8900 psi
